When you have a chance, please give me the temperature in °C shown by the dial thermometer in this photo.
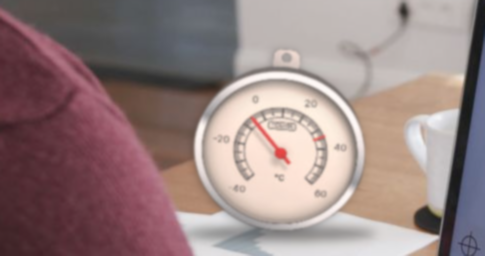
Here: -5 °C
